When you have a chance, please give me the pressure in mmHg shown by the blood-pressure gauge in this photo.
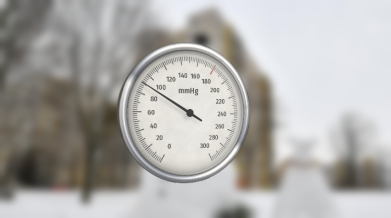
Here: 90 mmHg
